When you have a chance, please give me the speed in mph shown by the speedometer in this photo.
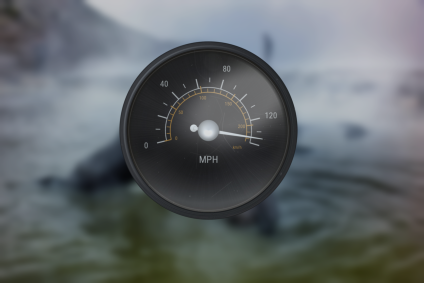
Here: 135 mph
